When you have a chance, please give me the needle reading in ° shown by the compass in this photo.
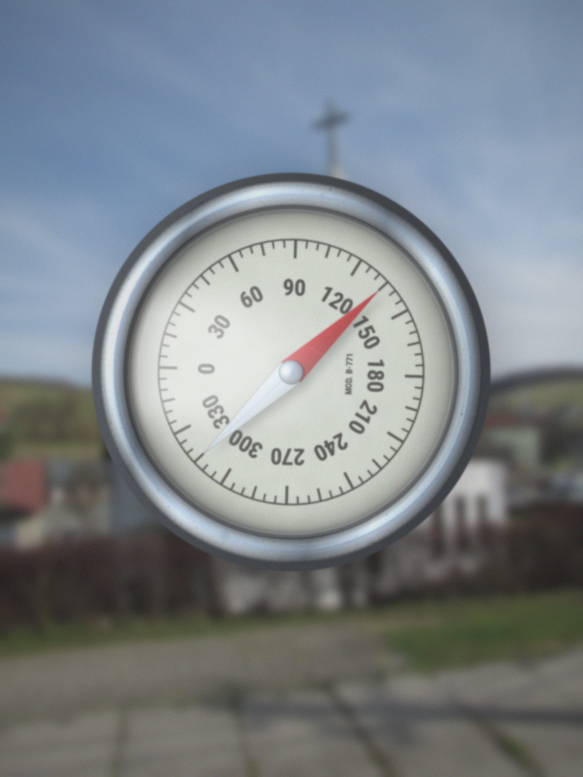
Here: 135 °
